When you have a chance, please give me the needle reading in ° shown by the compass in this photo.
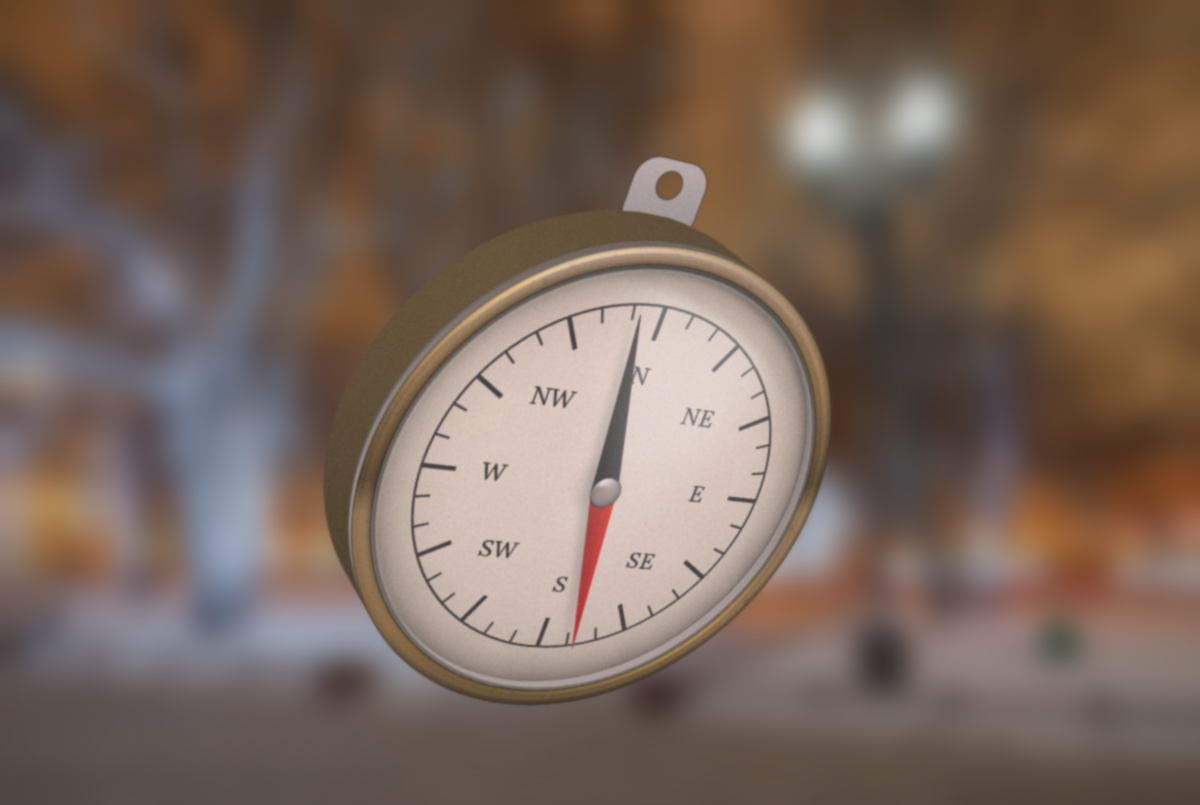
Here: 170 °
